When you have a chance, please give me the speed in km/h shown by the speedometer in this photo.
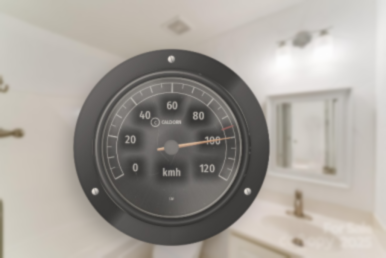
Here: 100 km/h
